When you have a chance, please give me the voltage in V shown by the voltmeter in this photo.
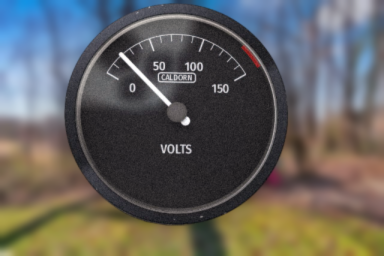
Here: 20 V
